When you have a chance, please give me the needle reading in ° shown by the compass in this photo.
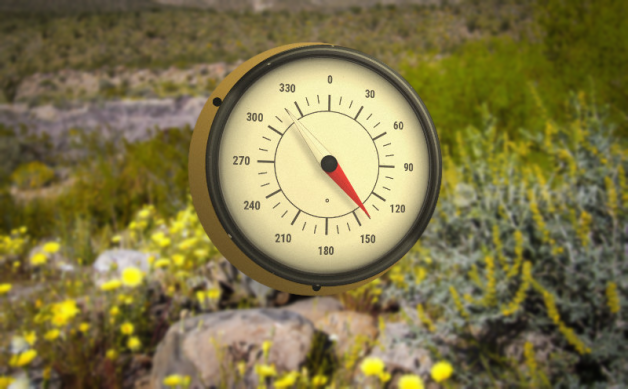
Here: 140 °
